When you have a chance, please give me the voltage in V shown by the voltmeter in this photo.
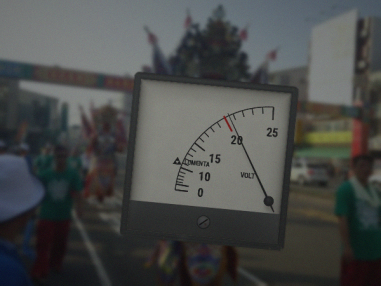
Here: 20.5 V
